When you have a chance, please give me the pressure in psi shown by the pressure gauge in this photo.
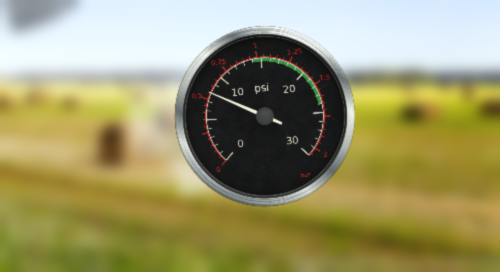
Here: 8 psi
